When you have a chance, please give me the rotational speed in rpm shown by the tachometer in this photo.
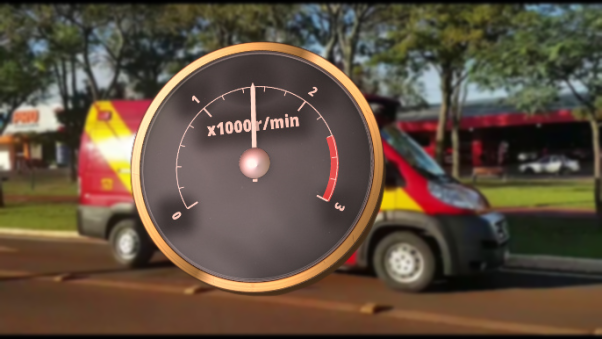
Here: 1500 rpm
